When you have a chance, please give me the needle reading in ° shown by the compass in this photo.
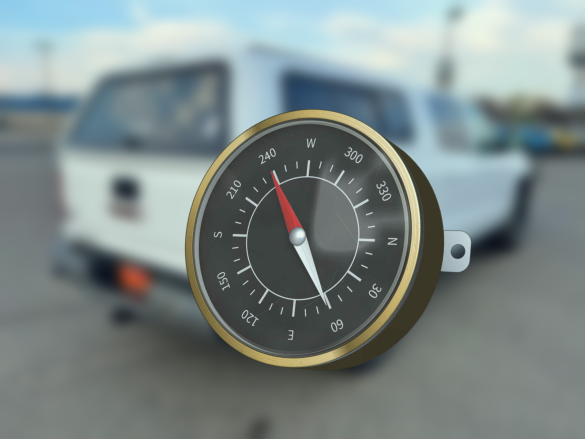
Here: 240 °
